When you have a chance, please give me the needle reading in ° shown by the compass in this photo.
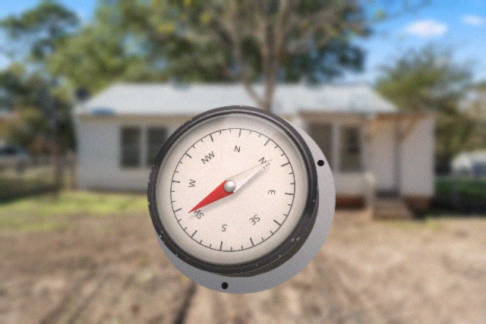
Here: 230 °
